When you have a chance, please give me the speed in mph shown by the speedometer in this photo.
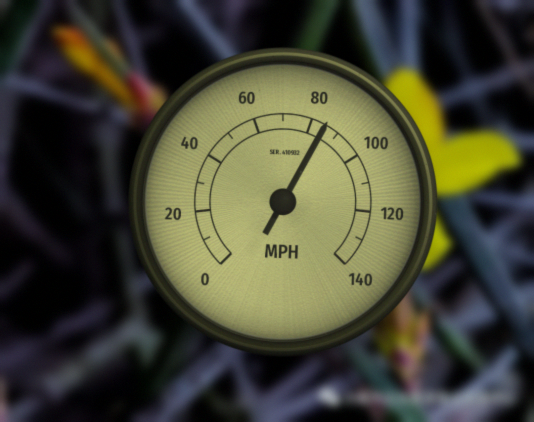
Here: 85 mph
